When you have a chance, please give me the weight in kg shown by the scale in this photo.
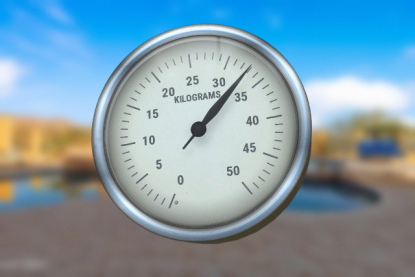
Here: 33 kg
